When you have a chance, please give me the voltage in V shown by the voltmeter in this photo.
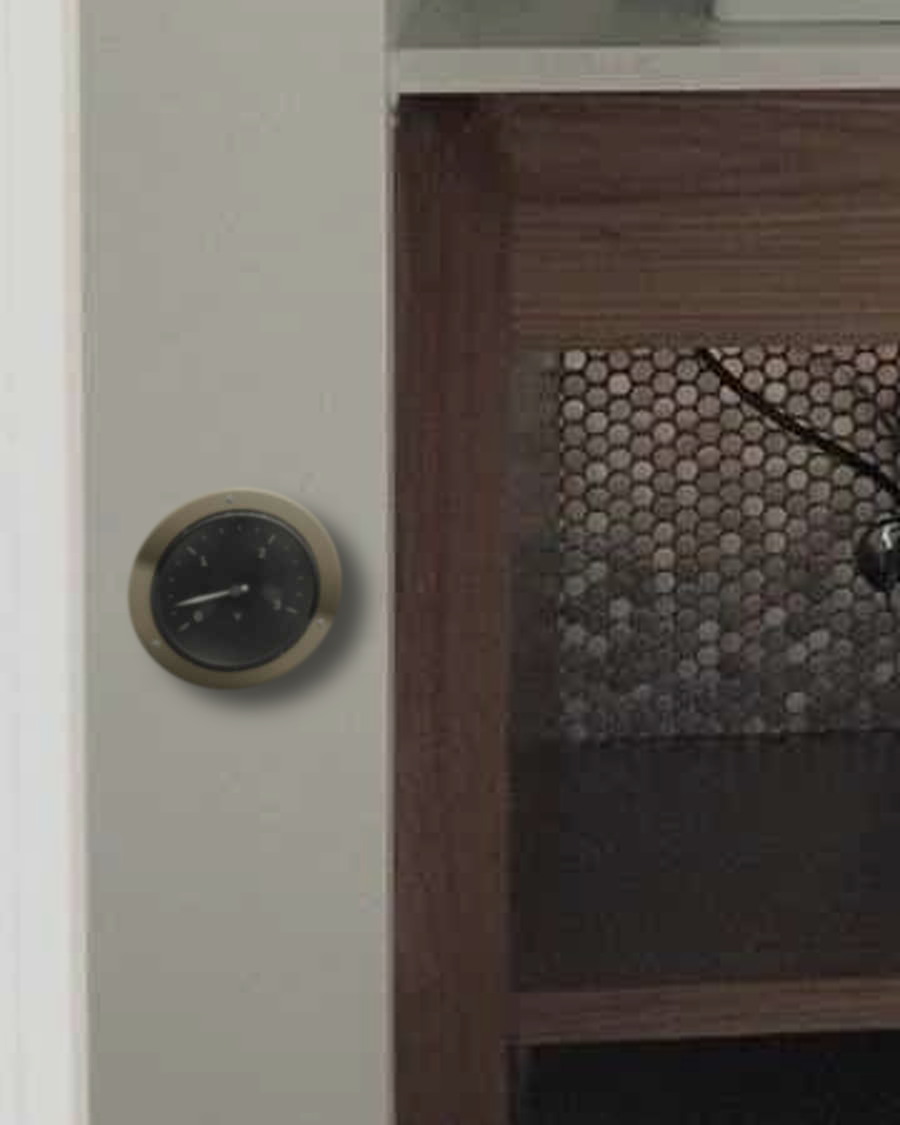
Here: 0.3 V
